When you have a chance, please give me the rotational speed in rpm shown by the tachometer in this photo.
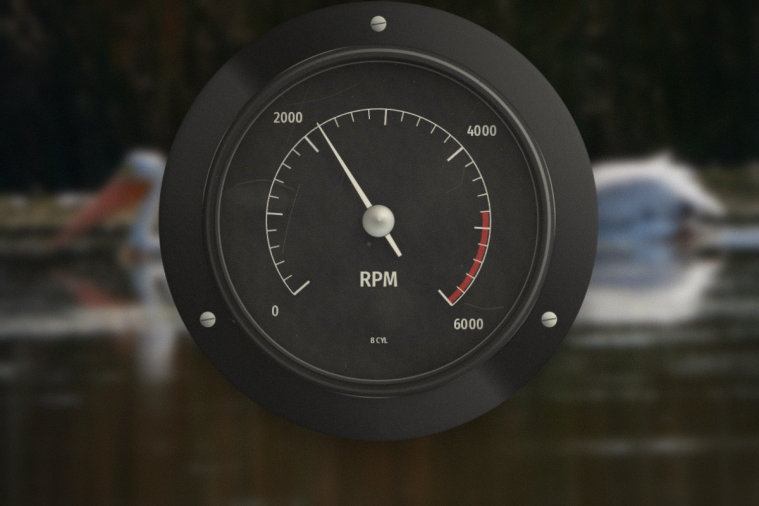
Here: 2200 rpm
